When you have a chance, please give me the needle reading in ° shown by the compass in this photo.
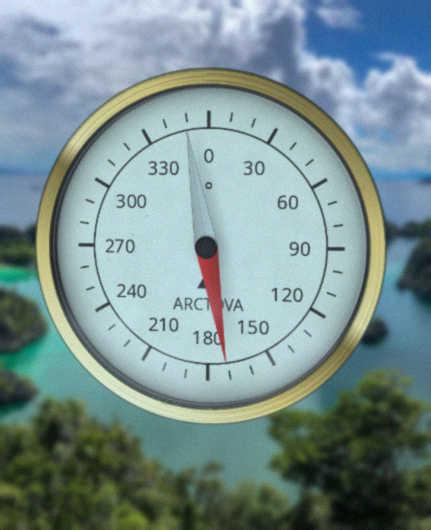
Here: 170 °
